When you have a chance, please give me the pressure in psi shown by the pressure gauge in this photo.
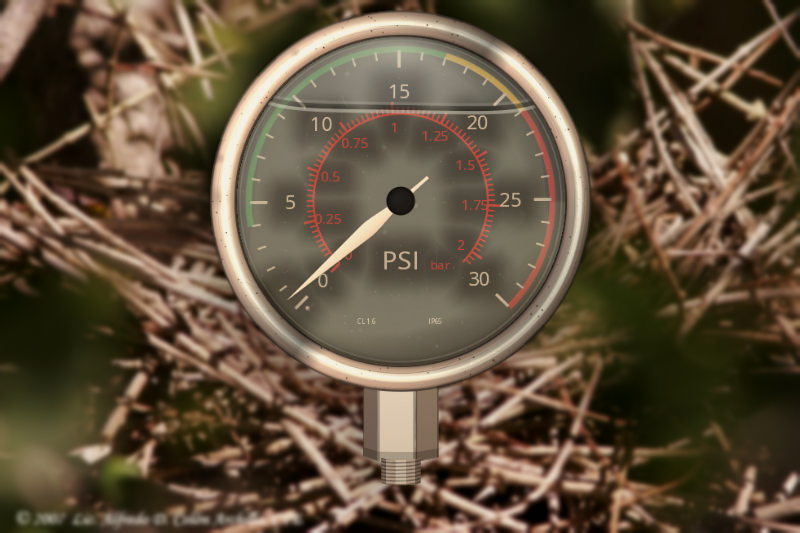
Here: 0.5 psi
